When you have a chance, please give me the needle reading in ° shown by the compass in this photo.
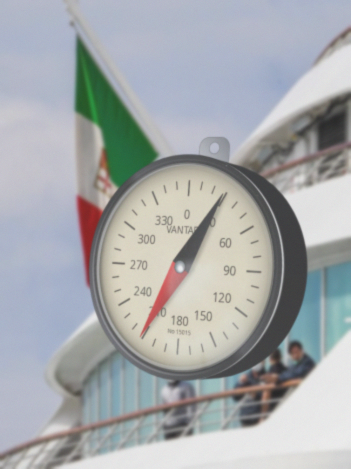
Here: 210 °
